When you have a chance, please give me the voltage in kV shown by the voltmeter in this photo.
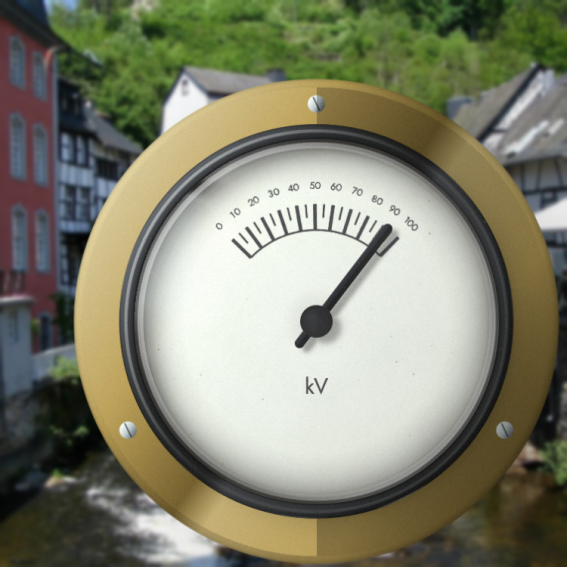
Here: 92.5 kV
